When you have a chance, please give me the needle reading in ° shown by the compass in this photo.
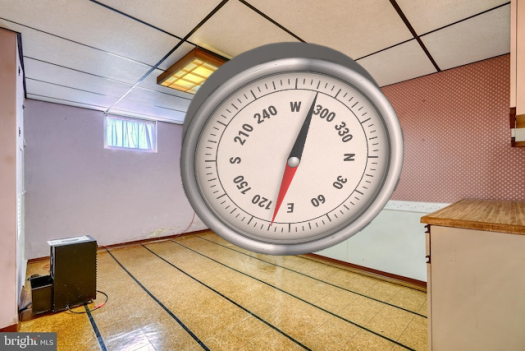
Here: 105 °
